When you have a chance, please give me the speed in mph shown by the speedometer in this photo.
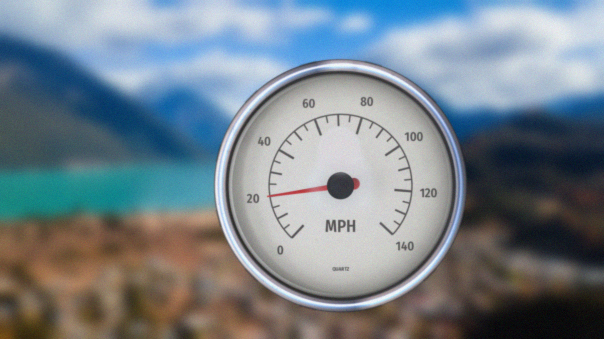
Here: 20 mph
